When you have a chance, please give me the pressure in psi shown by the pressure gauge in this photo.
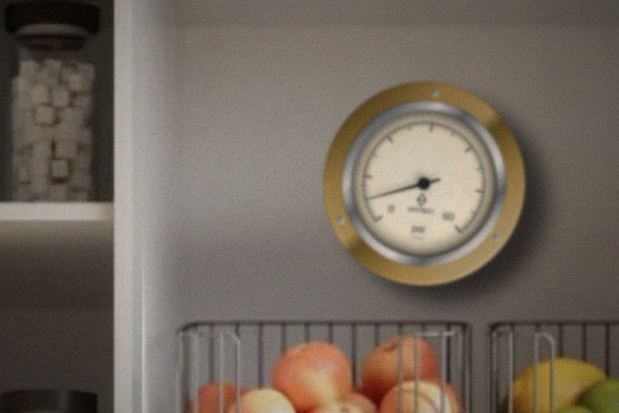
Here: 5 psi
